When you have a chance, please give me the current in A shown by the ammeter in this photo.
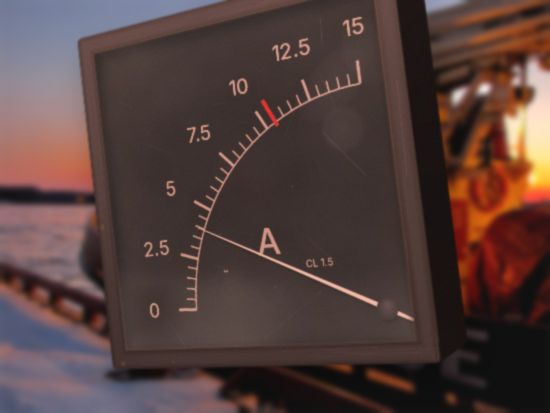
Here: 4 A
